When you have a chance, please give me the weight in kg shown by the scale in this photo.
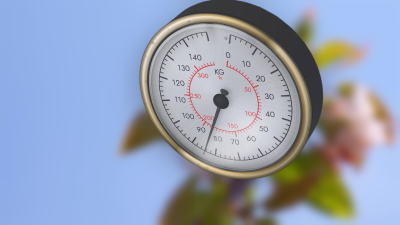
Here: 84 kg
